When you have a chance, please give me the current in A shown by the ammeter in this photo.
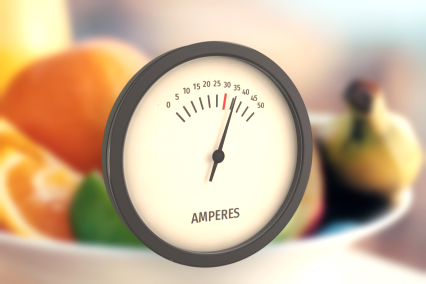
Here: 35 A
